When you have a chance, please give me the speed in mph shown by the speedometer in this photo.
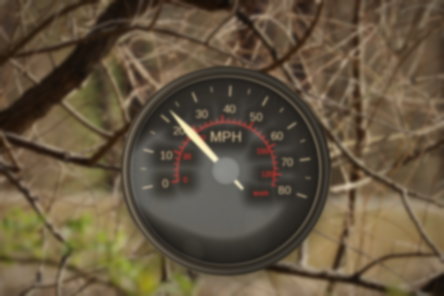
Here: 22.5 mph
